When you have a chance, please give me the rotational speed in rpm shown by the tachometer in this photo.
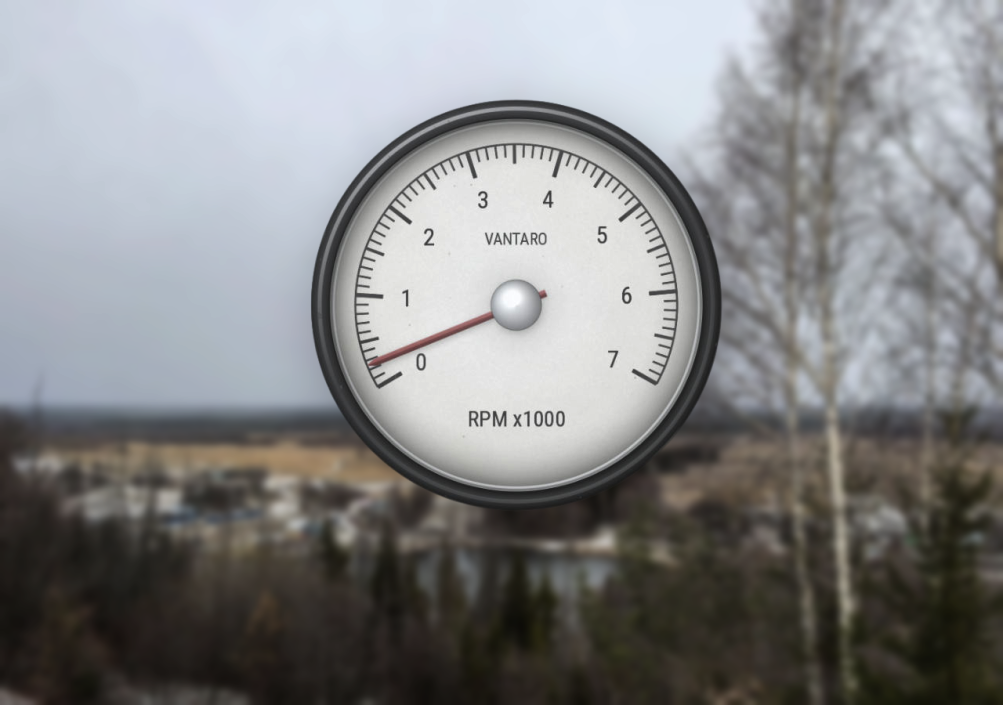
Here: 250 rpm
